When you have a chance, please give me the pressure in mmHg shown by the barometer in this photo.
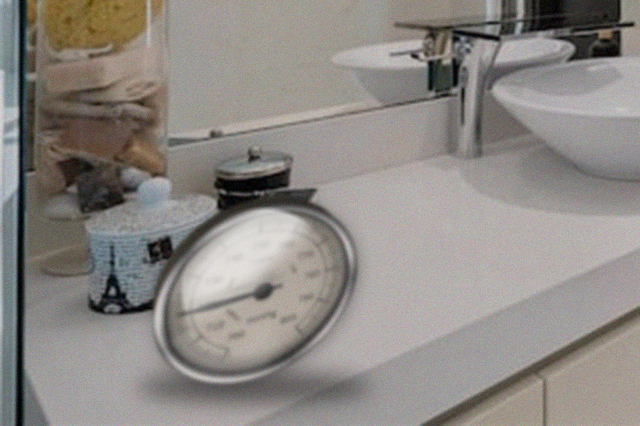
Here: 720 mmHg
